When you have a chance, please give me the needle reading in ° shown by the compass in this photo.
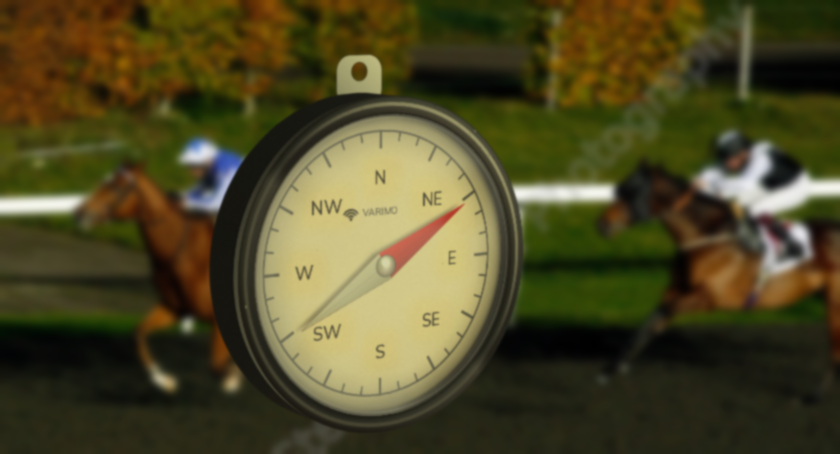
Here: 60 °
